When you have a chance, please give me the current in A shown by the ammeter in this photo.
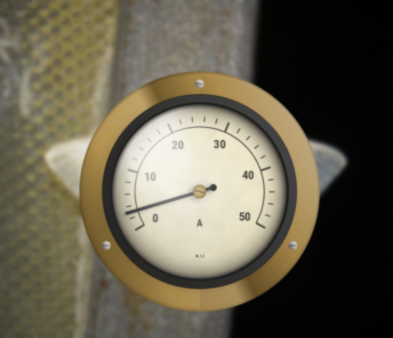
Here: 3 A
